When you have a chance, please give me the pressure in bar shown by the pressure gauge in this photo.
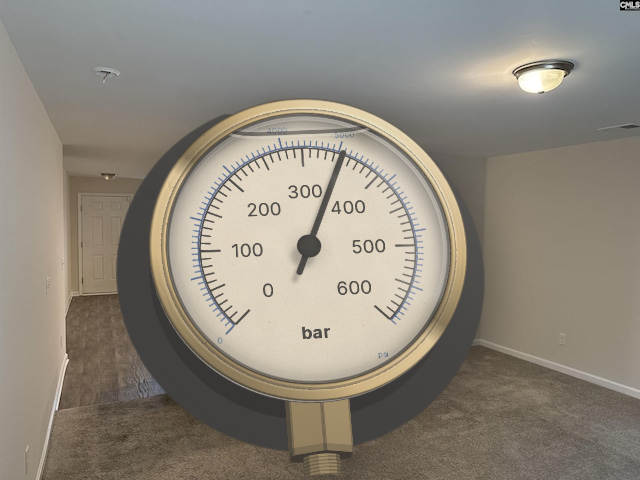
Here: 350 bar
